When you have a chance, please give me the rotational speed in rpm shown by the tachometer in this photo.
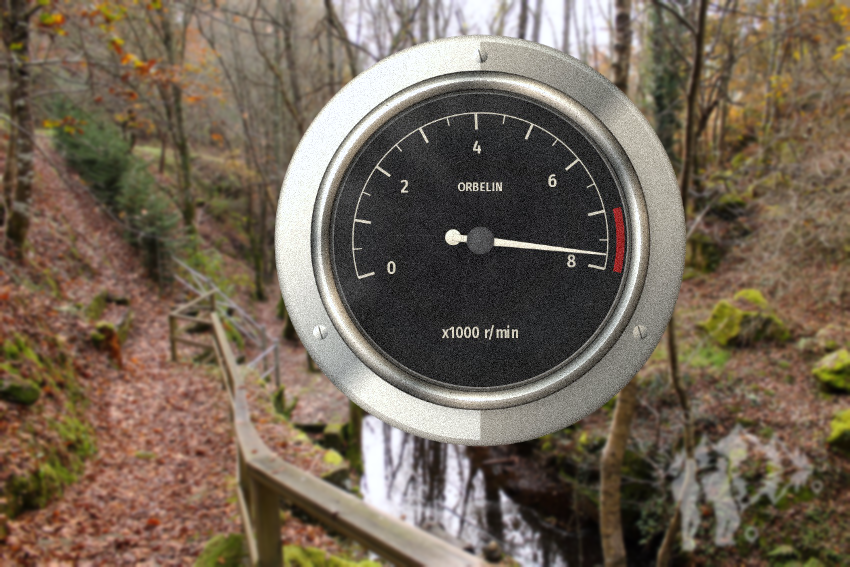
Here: 7750 rpm
